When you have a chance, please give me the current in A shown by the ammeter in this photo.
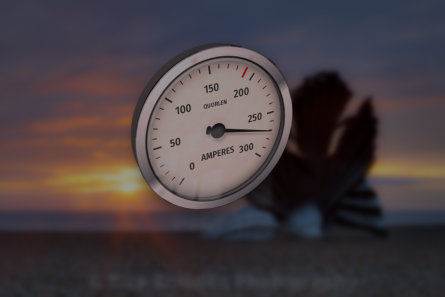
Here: 270 A
